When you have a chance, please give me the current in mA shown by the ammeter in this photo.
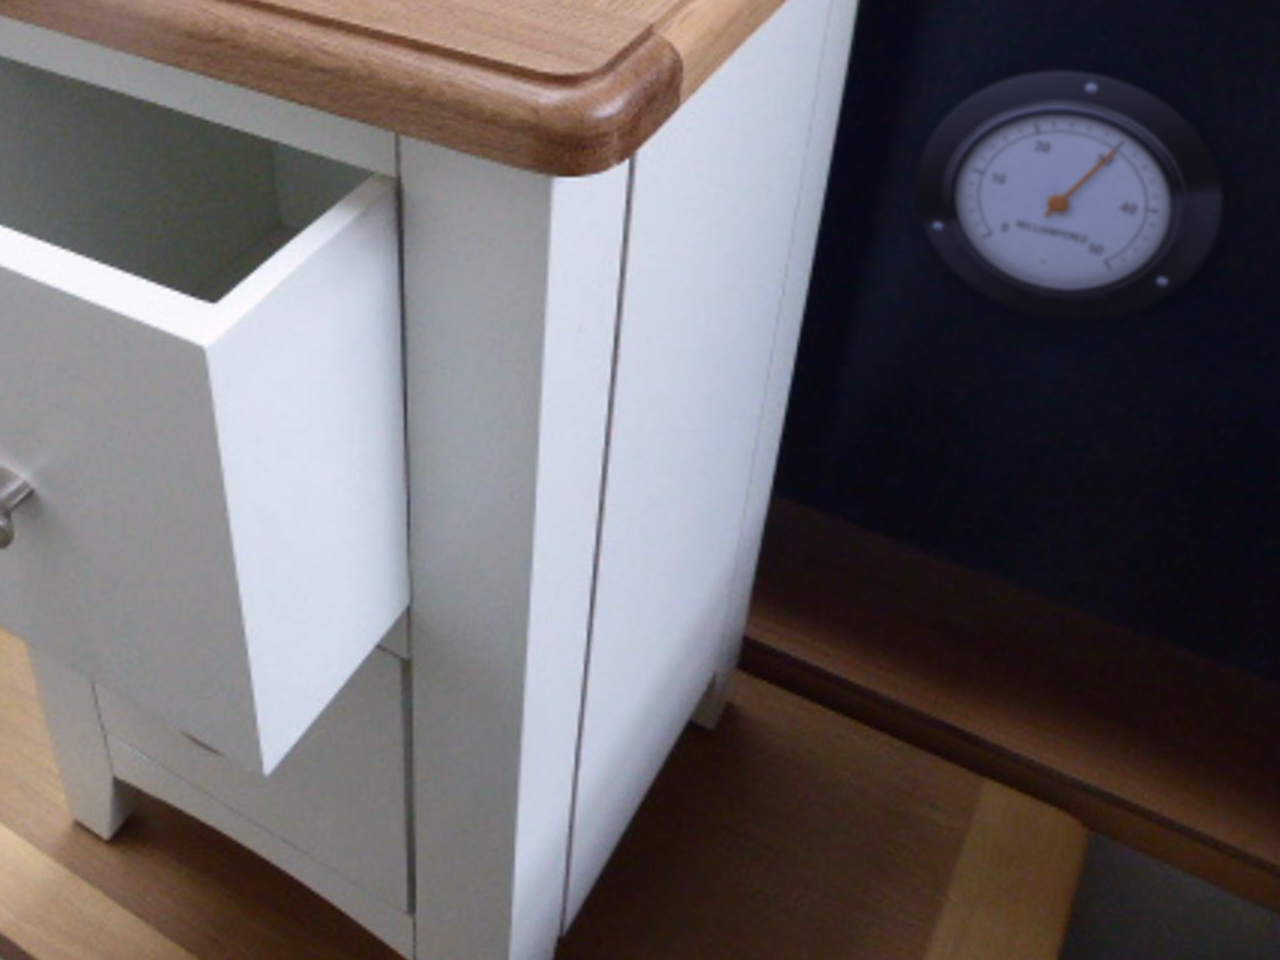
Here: 30 mA
